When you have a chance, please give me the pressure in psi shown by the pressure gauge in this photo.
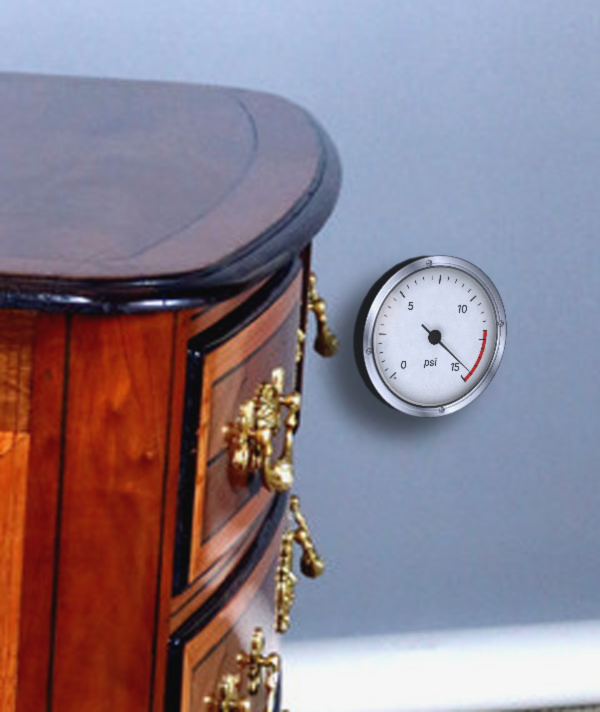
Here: 14.5 psi
